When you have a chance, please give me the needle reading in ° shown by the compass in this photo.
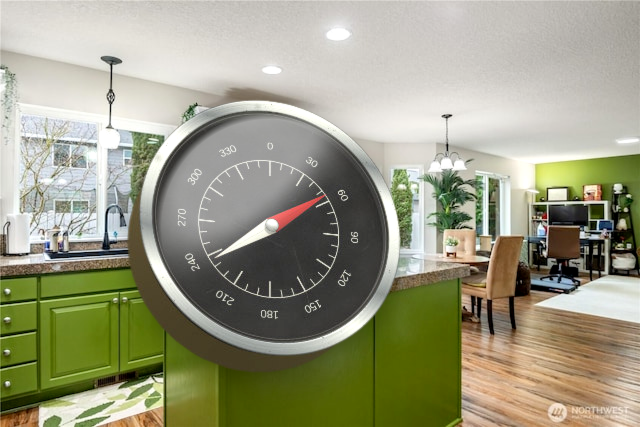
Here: 55 °
